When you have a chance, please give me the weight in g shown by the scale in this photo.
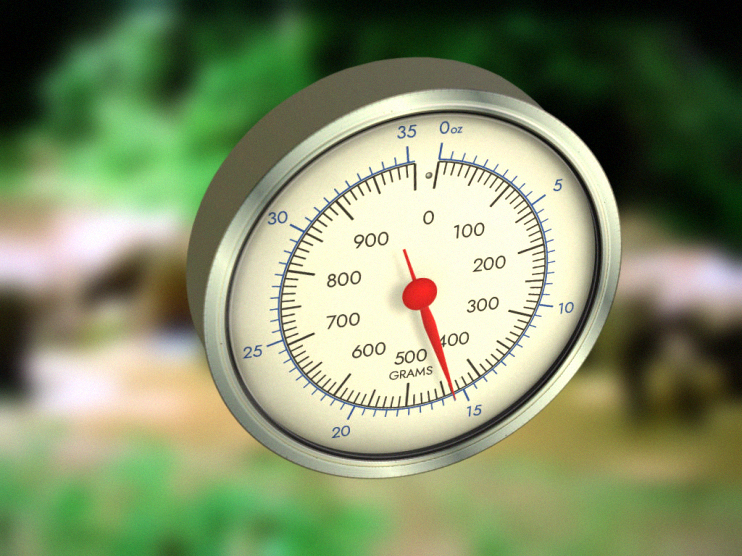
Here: 440 g
